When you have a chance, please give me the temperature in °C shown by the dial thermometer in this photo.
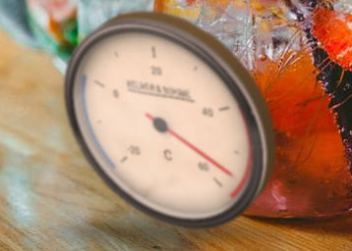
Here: 55 °C
